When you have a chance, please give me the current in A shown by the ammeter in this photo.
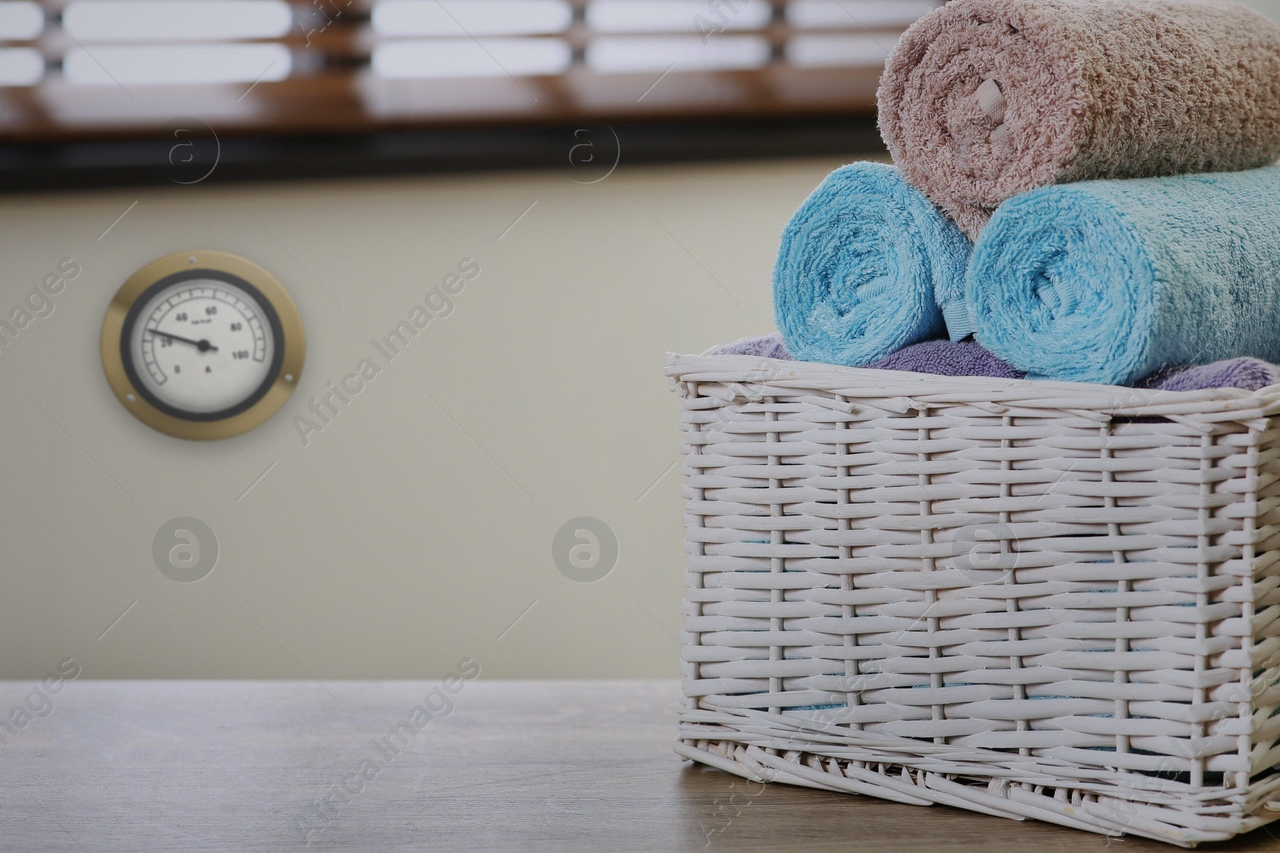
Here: 25 A
